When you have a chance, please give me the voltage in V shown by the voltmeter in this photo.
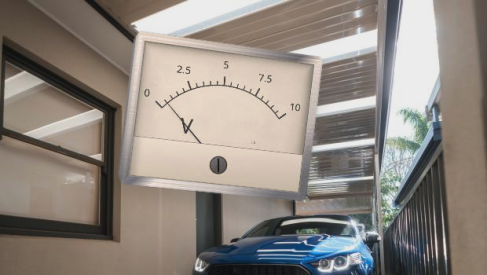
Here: 0.5 V
